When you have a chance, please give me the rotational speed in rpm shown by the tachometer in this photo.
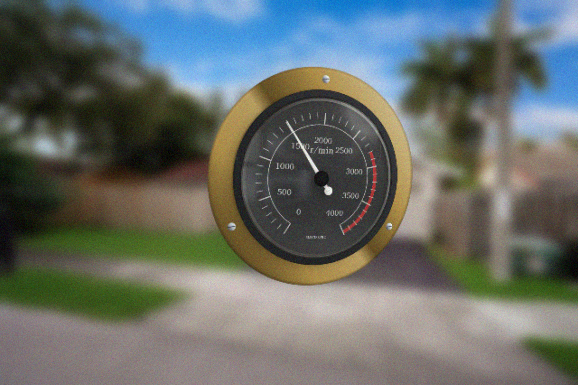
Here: 1500 rpm
